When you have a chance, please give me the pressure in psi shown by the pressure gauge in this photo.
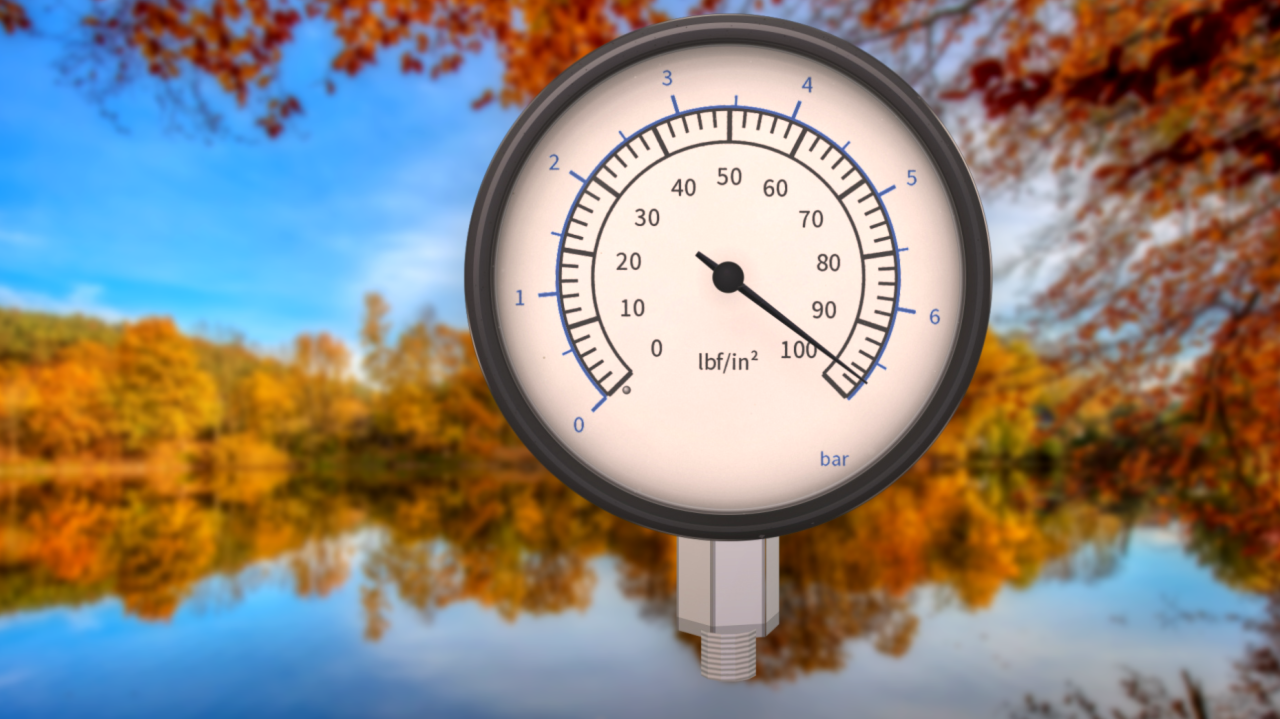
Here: 97 psi
